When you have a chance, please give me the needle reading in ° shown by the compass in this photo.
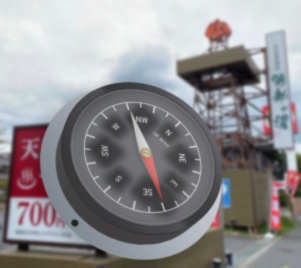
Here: 120 °
